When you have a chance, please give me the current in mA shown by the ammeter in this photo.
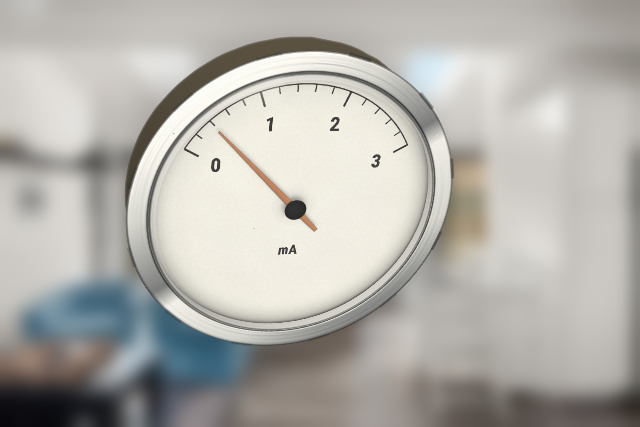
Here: 0.4 mA
